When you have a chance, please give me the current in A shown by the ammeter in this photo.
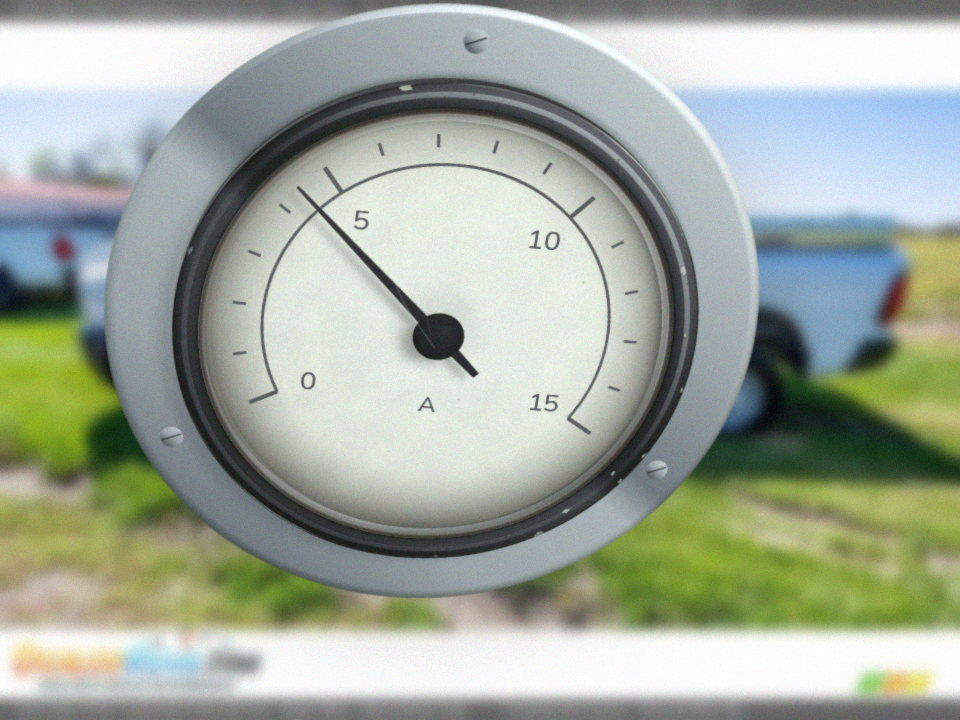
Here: 4.5 A
